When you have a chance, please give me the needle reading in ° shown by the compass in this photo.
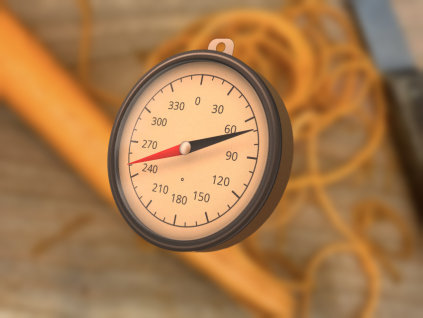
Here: 250 °
